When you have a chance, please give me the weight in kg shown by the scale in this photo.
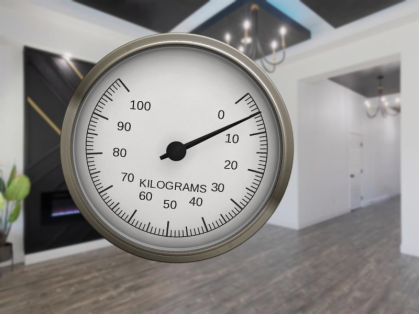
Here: 5 kg
